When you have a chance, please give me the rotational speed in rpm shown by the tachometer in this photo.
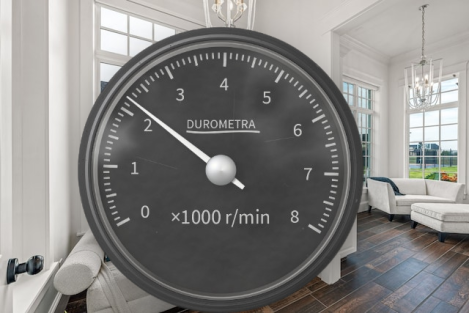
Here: 2200 rpm
